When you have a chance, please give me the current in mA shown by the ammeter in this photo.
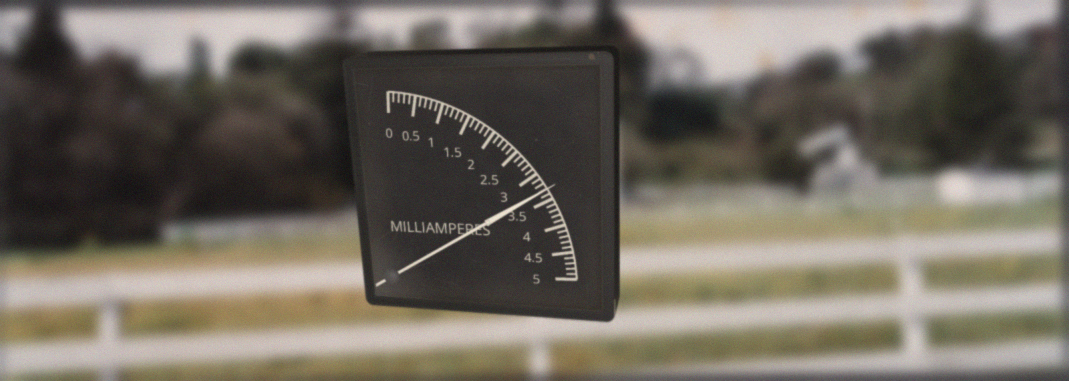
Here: 3.3 mA
